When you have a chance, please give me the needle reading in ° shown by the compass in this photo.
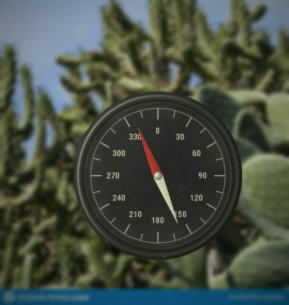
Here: 337.5 °
